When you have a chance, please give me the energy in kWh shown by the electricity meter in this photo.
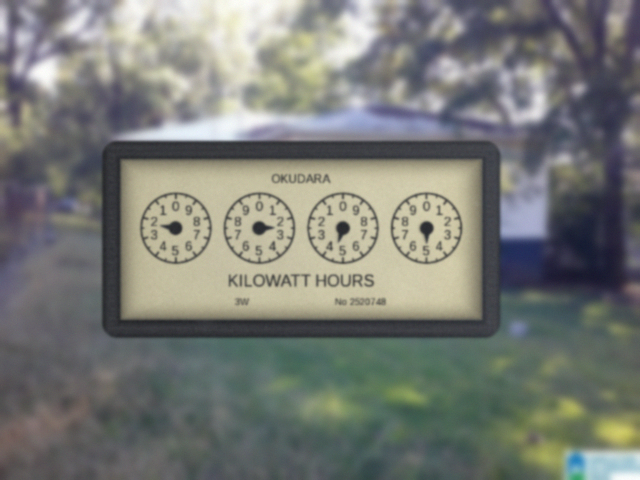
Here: 2245 kWh
